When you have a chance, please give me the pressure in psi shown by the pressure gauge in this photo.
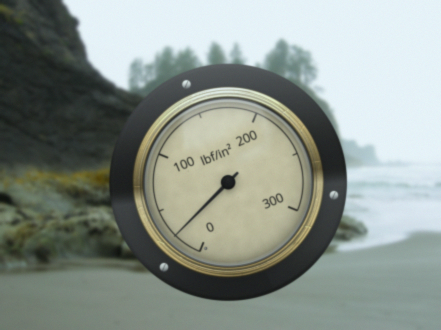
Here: 25 psi
